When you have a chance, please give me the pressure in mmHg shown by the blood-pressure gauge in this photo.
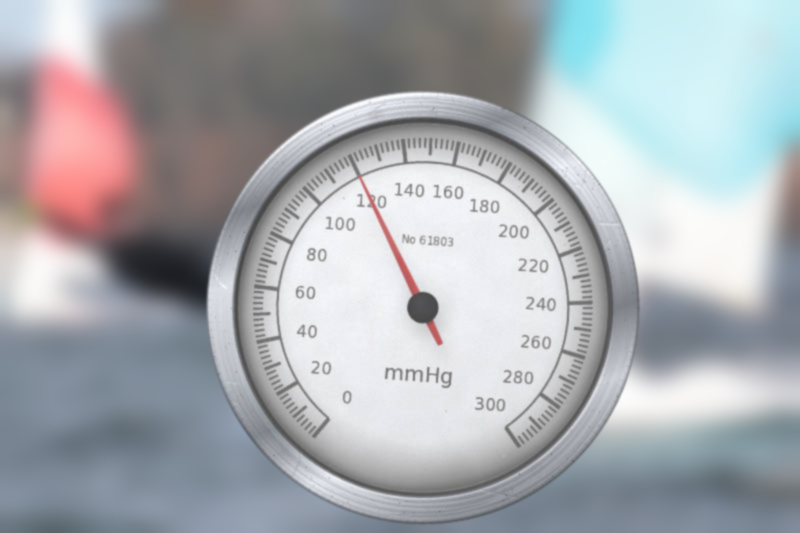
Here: 120 mmHg
